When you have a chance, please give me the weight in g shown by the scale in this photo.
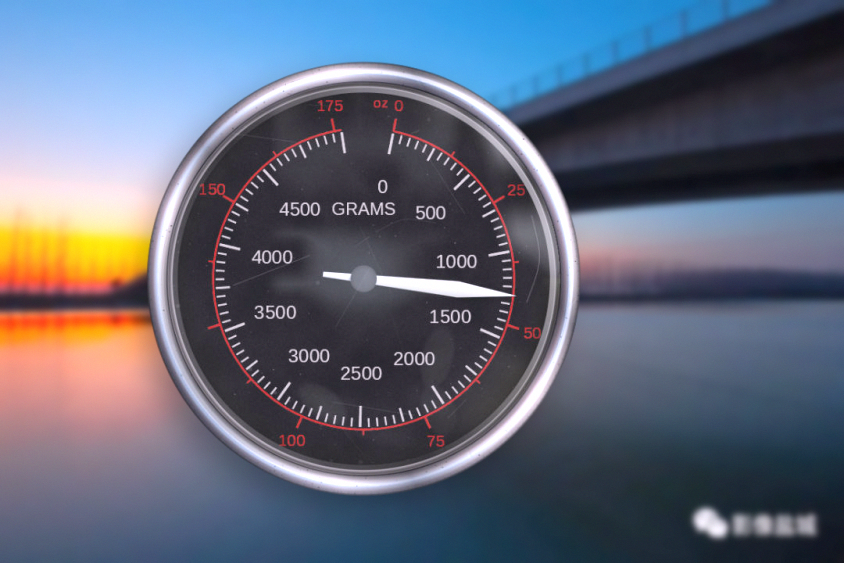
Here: 1250 g
